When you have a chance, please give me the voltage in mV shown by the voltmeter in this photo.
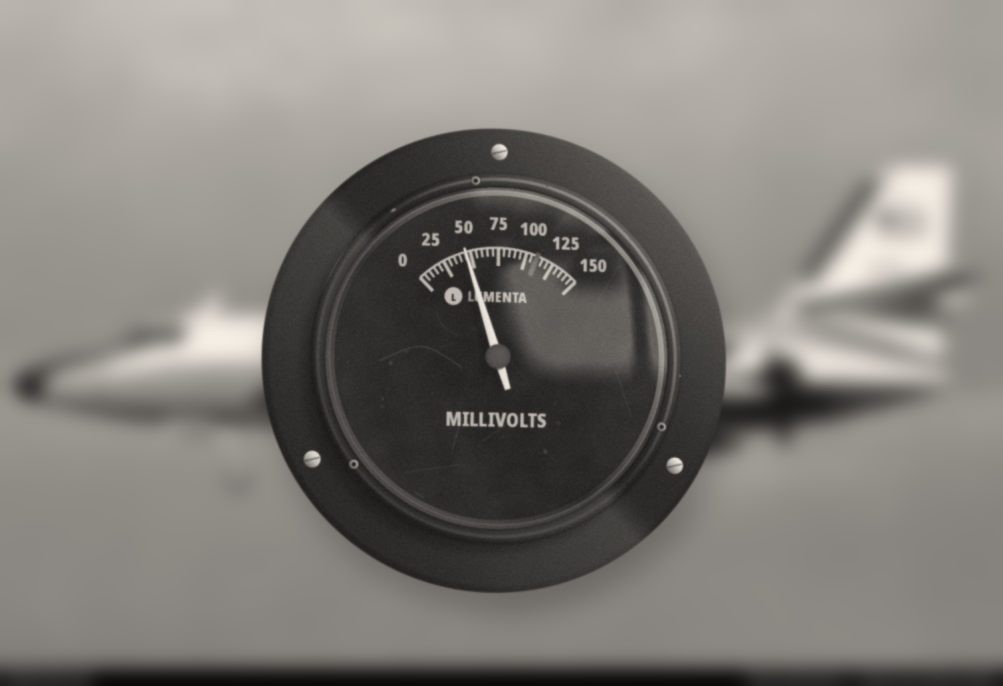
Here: 45 mV
